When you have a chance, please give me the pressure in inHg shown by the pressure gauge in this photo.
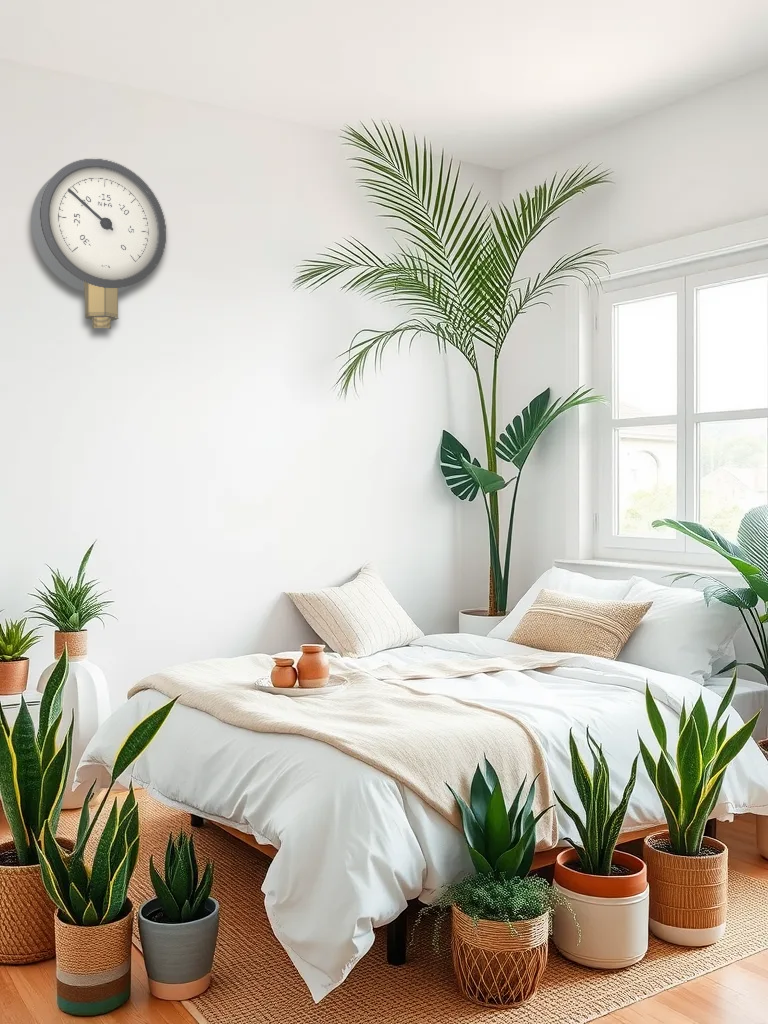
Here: -21 inHg
